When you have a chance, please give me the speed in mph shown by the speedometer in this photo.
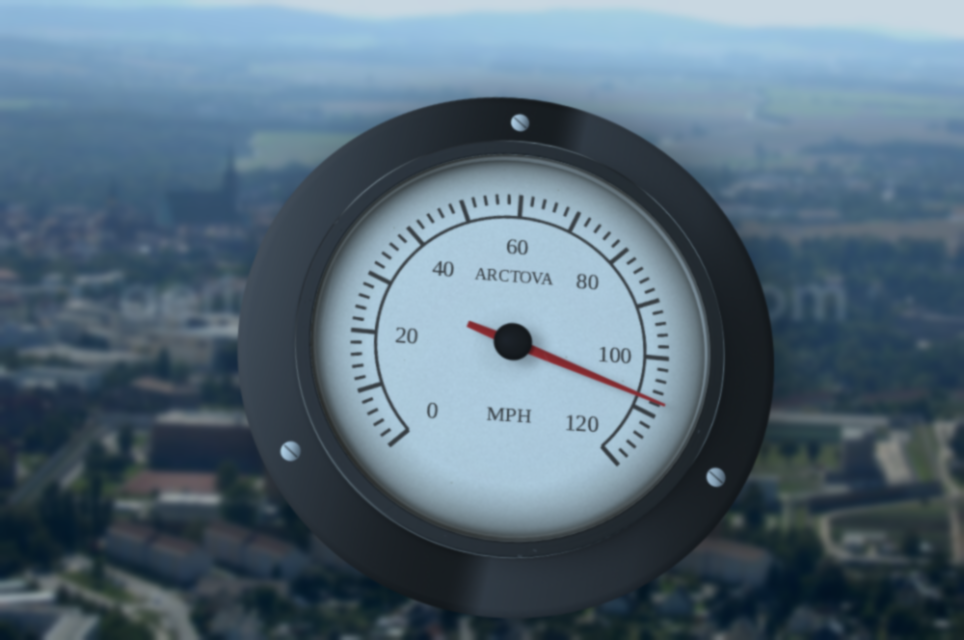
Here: 108 mph
